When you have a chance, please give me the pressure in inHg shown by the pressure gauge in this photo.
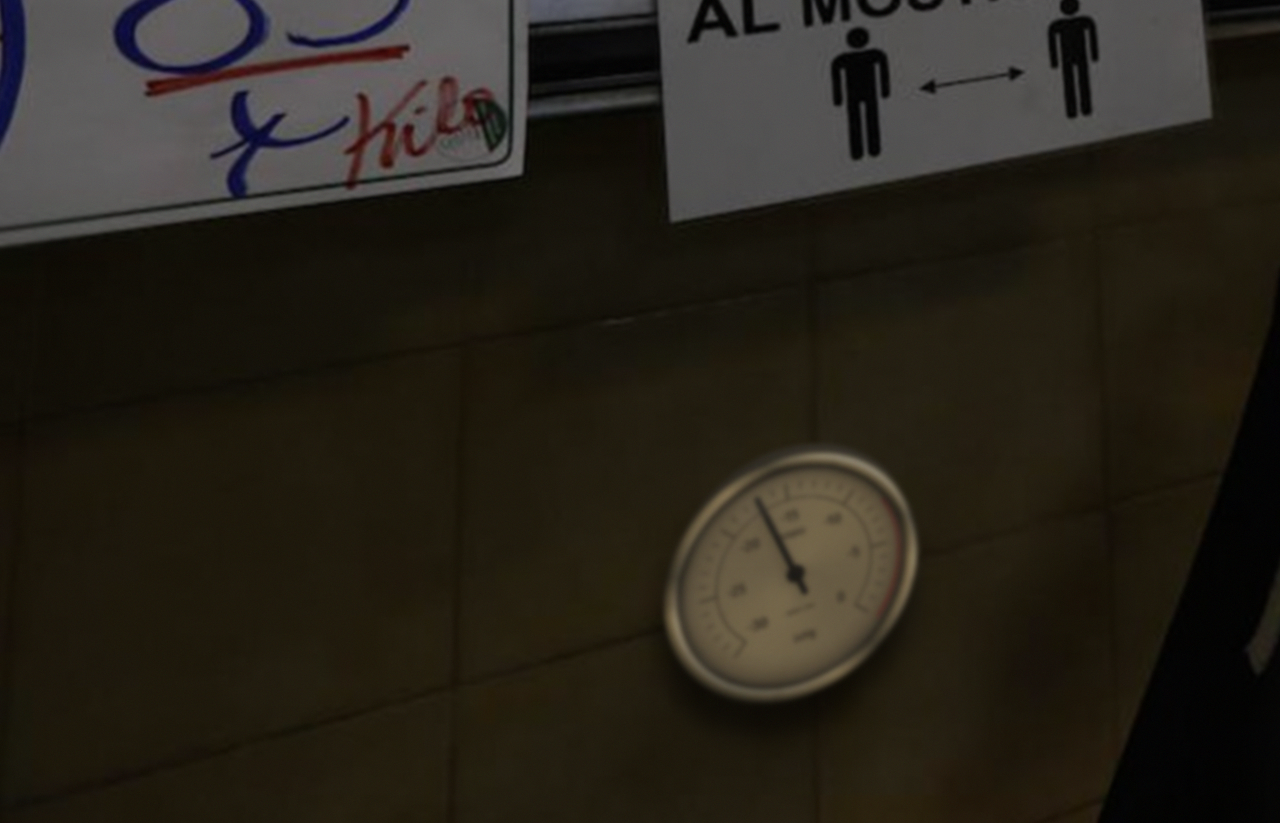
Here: -17 inHg
